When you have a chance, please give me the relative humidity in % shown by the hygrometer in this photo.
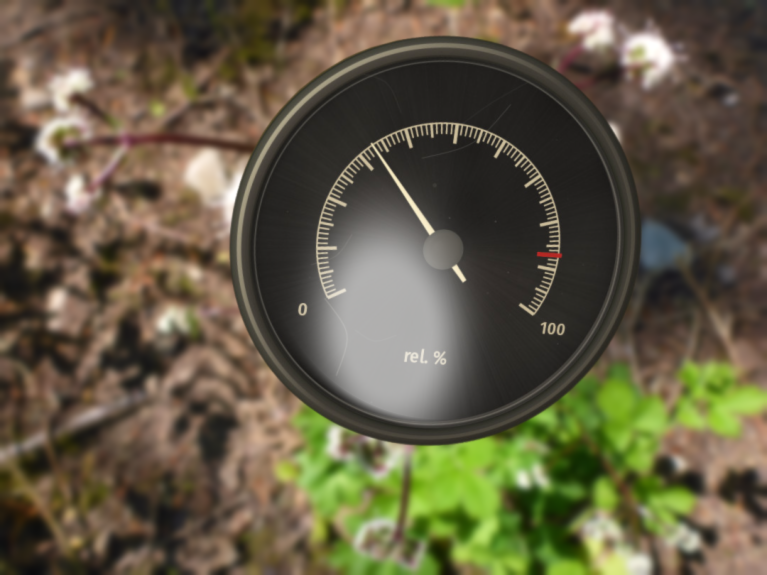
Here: 33 %
